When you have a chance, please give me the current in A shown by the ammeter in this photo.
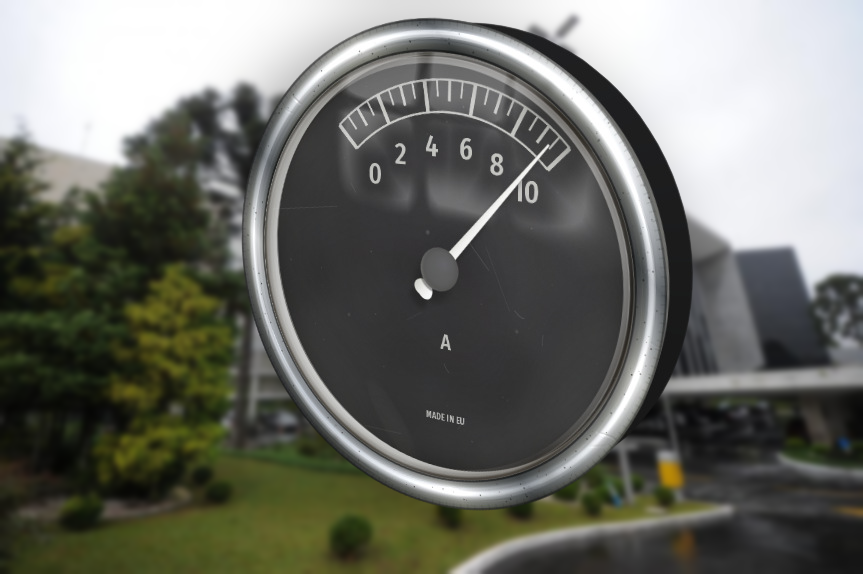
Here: 9.5 A
